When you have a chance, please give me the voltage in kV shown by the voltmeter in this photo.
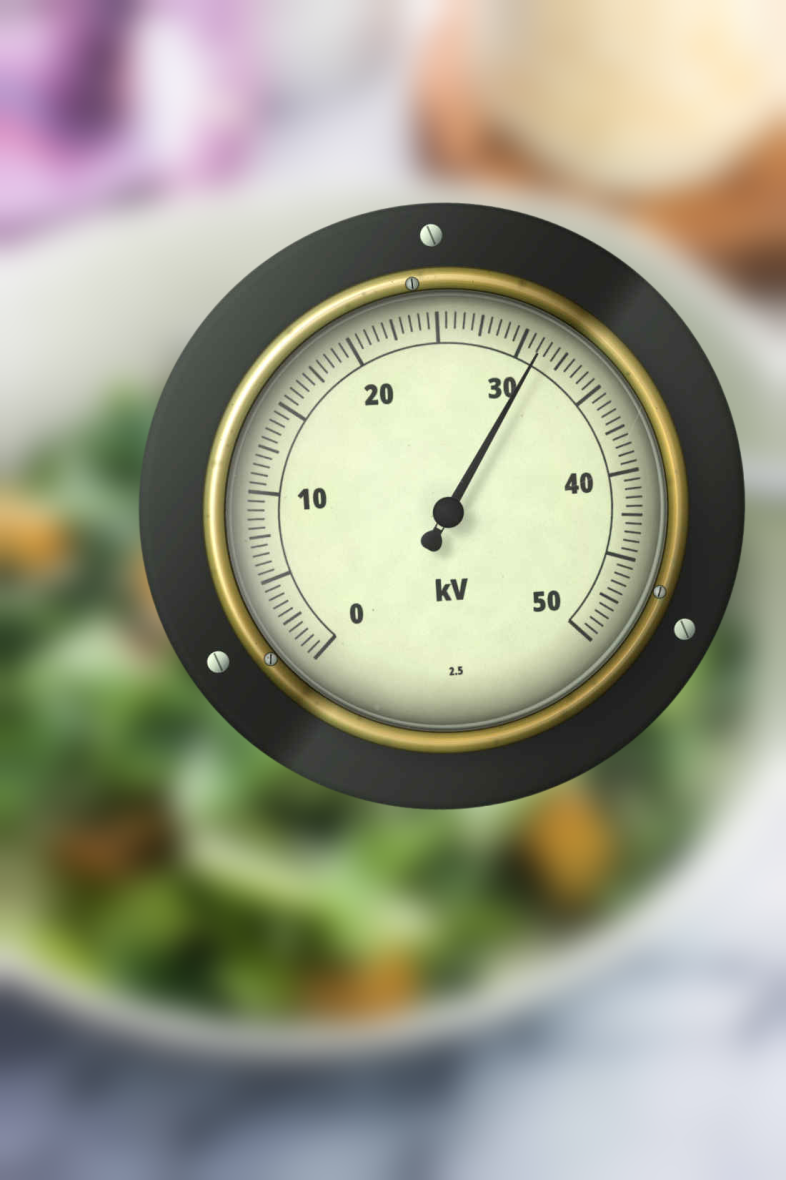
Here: 31 kV
